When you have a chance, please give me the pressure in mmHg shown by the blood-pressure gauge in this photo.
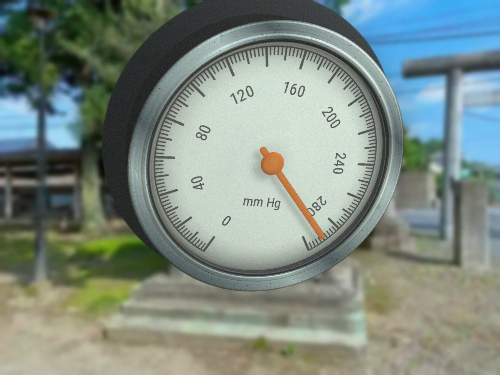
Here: 290 mmHg
